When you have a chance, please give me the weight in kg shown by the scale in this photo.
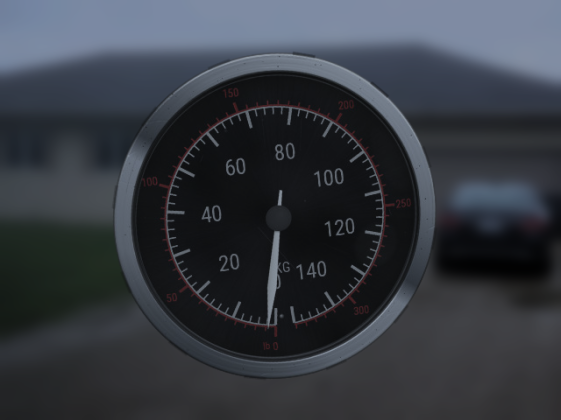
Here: 2 kg
